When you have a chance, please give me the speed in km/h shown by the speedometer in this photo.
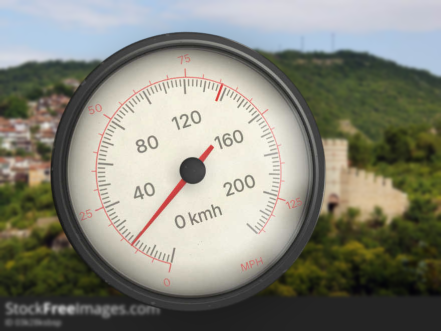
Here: 20 km/h
